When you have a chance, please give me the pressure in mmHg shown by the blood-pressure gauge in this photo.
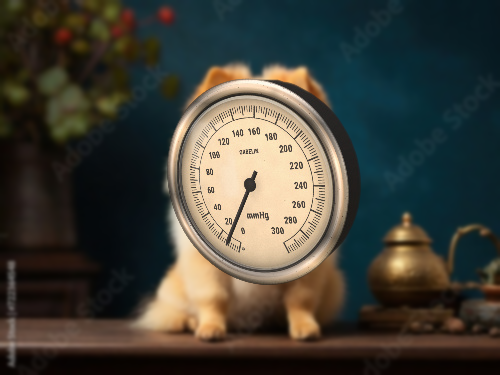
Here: 10 mmHg
